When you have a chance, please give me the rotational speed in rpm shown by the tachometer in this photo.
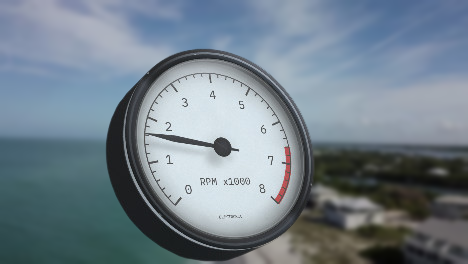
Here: 1600 rpm
